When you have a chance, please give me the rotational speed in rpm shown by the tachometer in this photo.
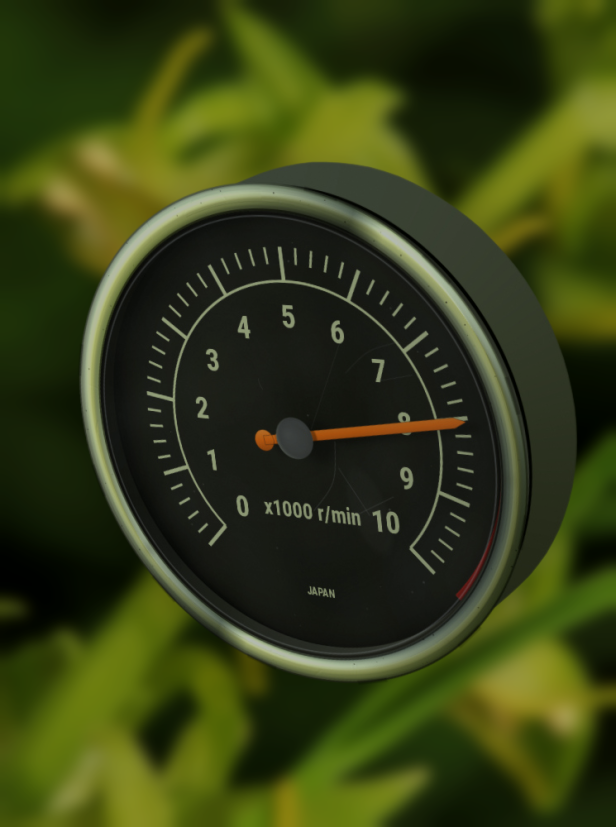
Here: 8000 rpm
